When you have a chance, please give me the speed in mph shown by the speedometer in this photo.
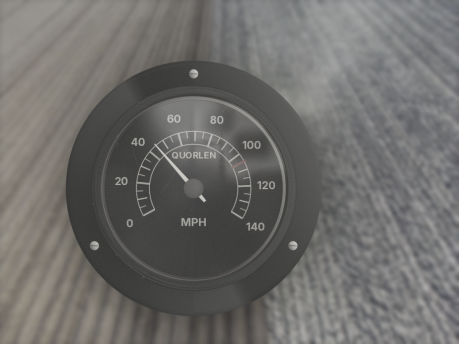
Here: 45 mph
